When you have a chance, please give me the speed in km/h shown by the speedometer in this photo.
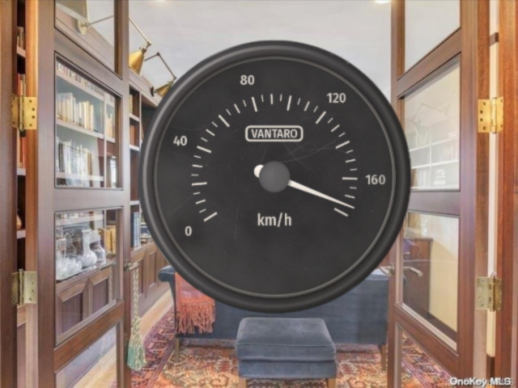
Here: 175 km/h
